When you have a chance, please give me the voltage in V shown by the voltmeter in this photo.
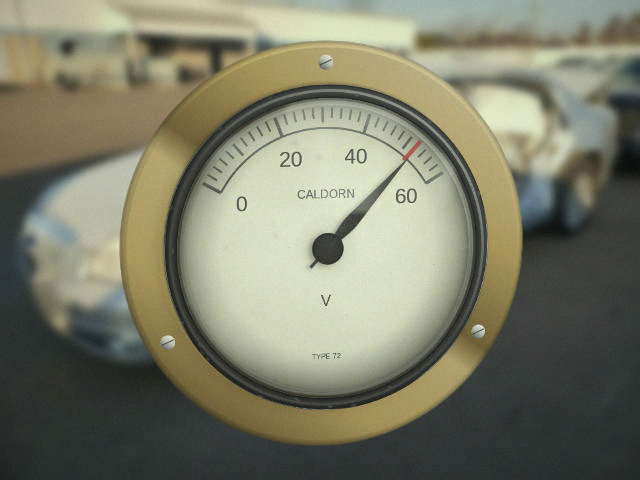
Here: 52 V
